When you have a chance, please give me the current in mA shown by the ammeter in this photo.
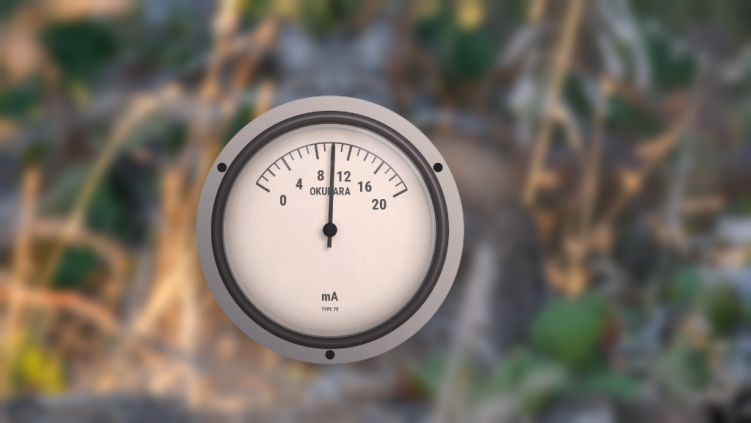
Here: 10 mA
